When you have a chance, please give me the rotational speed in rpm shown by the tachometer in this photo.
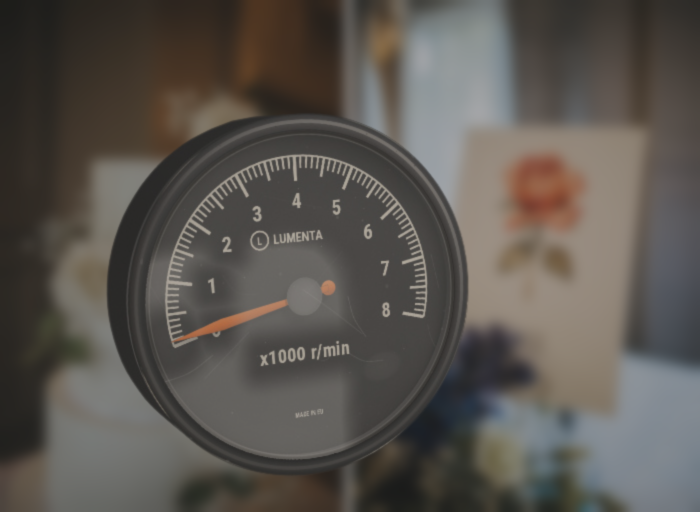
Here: 100 rpm
